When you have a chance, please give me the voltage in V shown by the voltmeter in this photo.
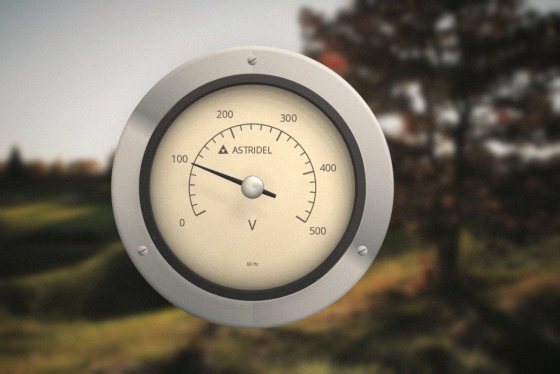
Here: 100 V
